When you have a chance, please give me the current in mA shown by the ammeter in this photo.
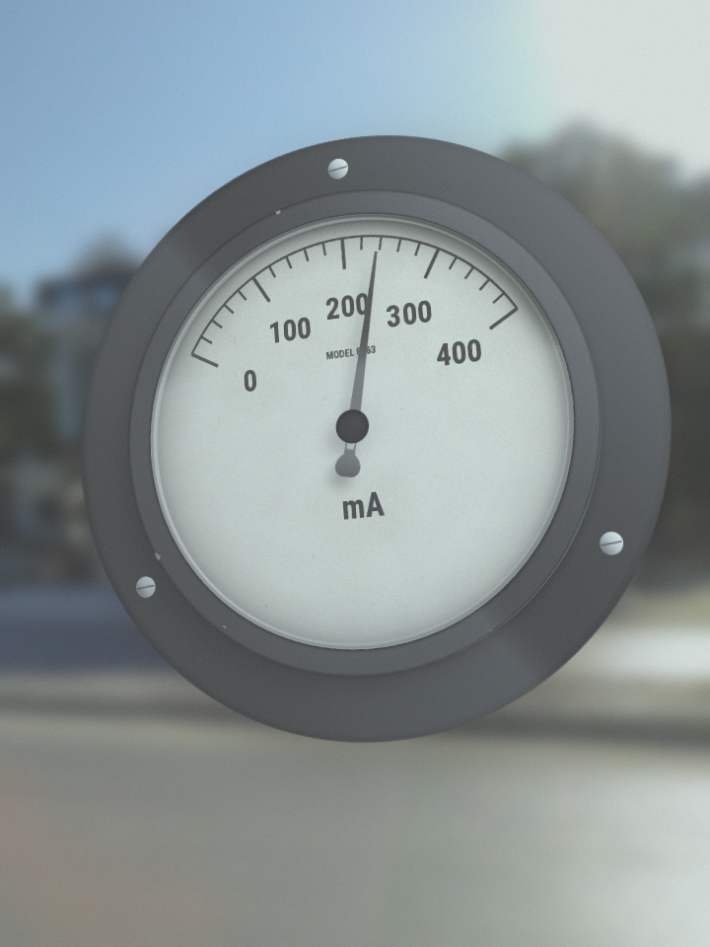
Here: 240 mA
